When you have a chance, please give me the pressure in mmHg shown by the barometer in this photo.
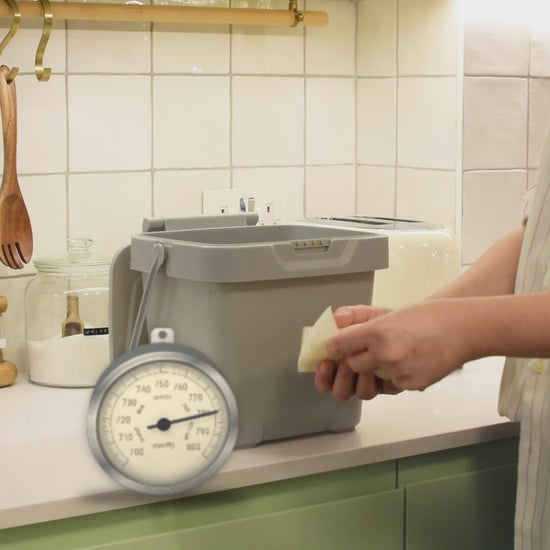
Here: 780 mmHg
